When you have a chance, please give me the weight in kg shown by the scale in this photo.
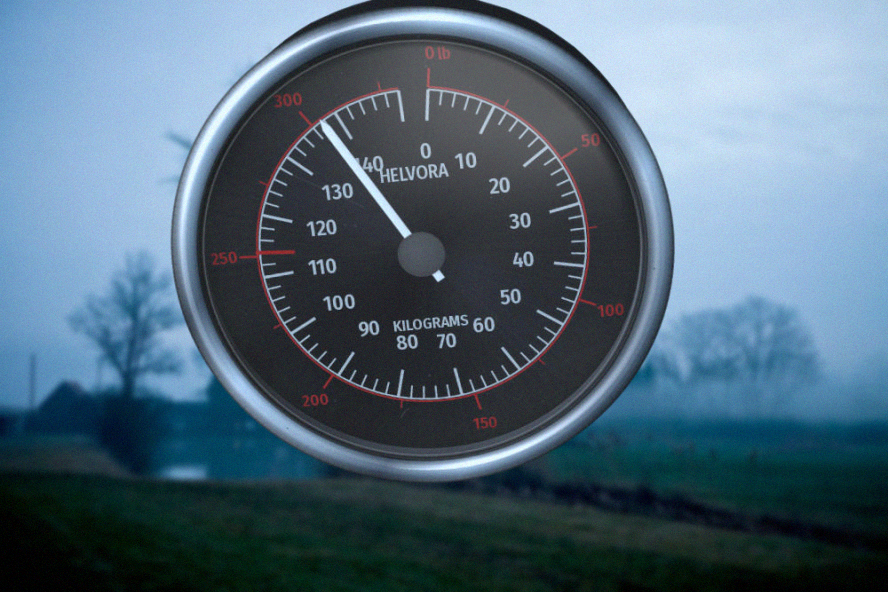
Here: 138 kg
